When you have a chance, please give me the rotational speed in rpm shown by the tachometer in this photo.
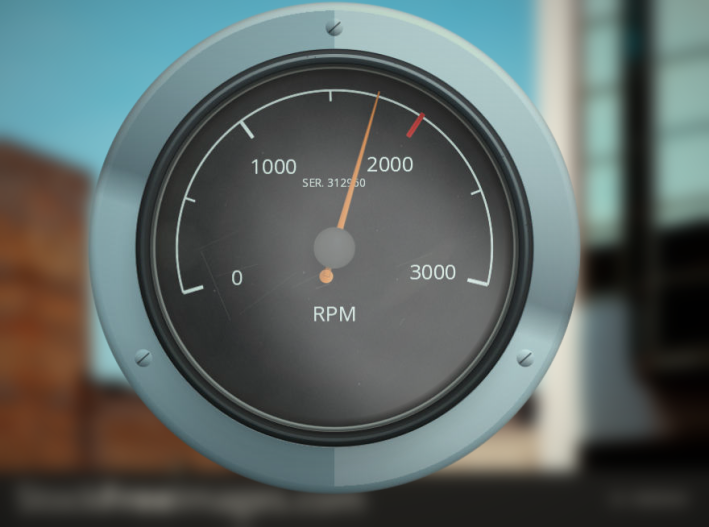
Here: 1750 rpm
